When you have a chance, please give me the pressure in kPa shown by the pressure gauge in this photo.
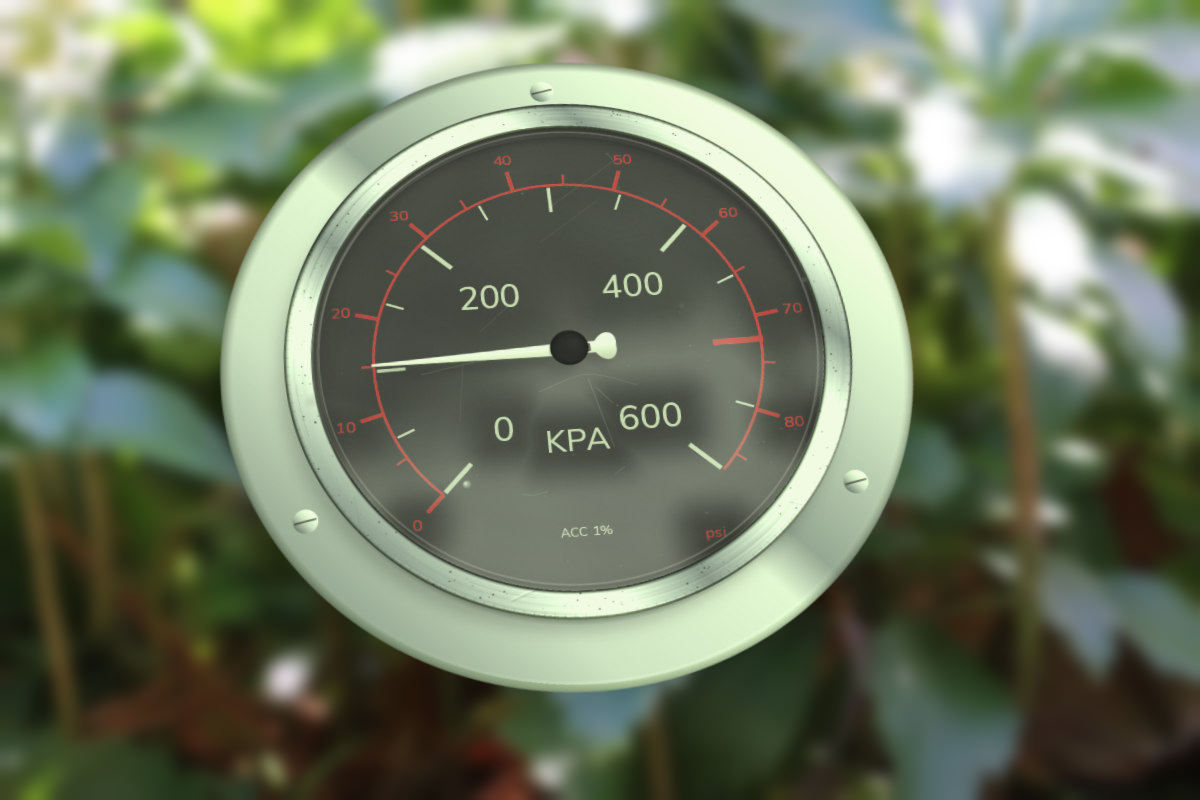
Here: 100 kPa
